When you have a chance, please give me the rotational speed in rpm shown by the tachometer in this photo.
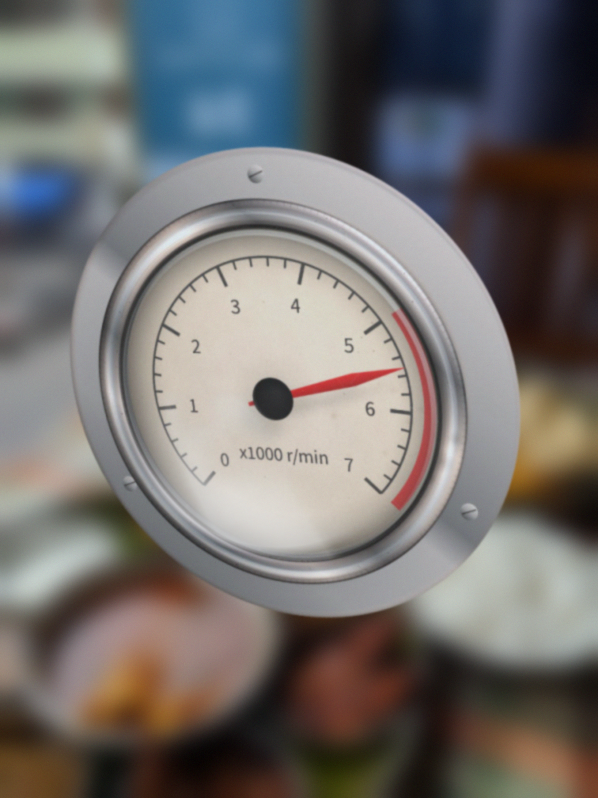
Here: 5500 rpm
